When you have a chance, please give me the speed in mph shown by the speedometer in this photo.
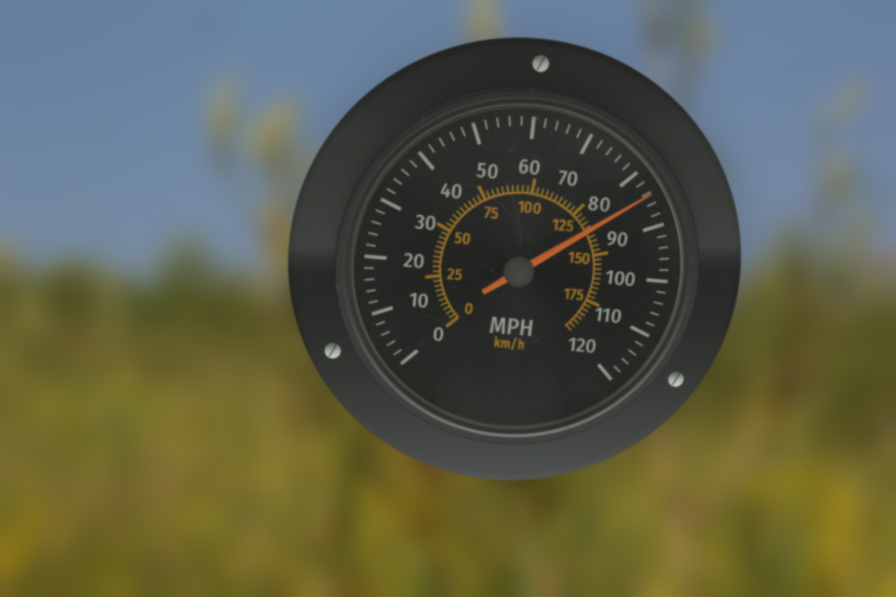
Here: 84 mph
